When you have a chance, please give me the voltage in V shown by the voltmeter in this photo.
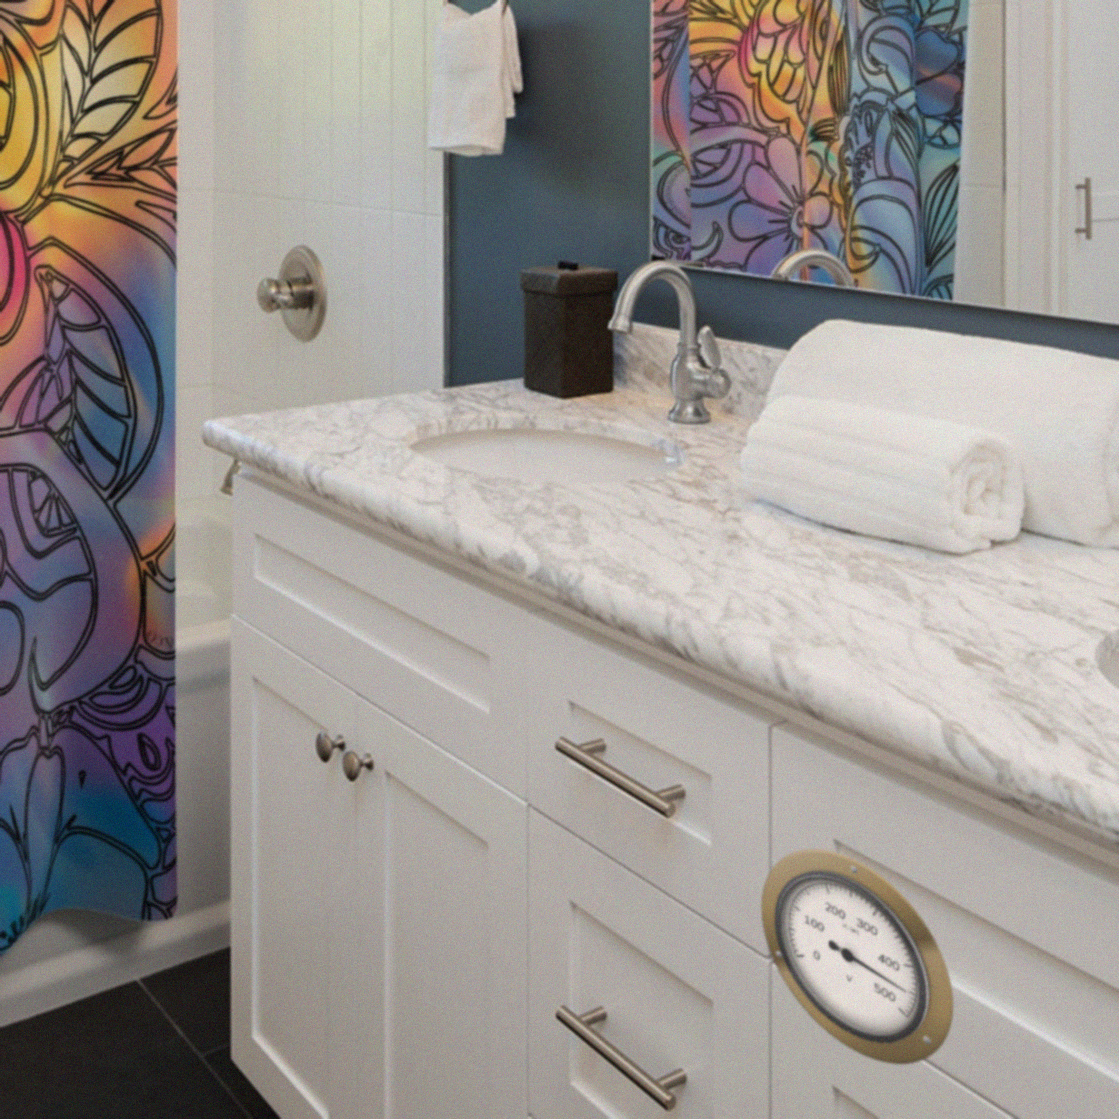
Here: 450 V
